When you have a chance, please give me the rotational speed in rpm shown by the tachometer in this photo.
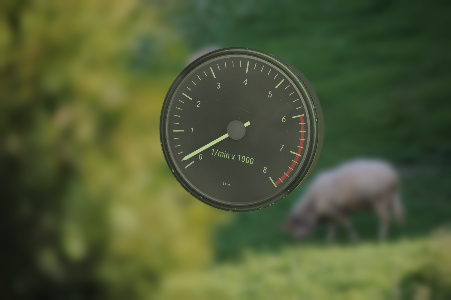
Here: 200 rpm
